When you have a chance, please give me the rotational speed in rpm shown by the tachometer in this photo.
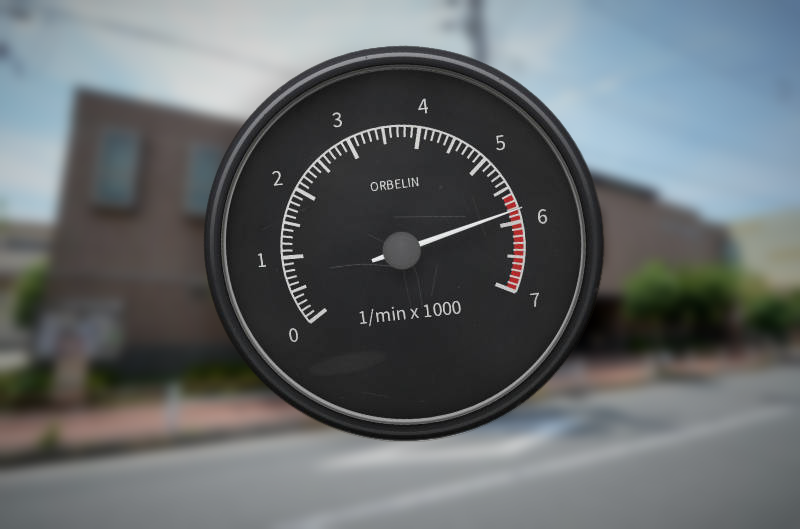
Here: 5800 rpm
